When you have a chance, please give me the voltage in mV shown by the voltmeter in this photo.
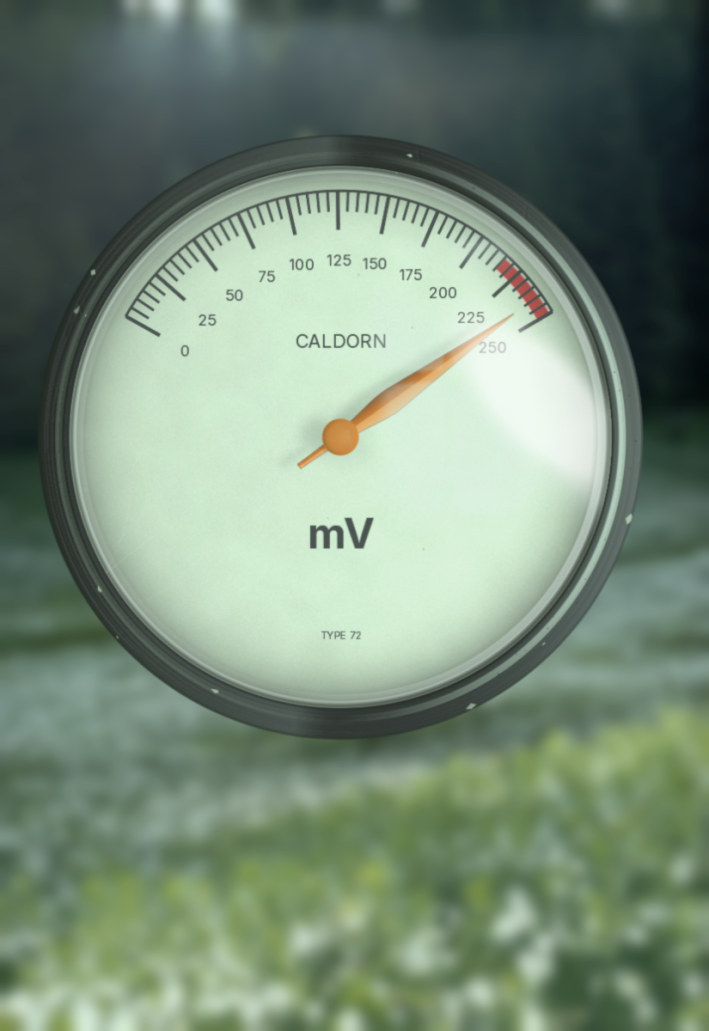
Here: 240 mV
